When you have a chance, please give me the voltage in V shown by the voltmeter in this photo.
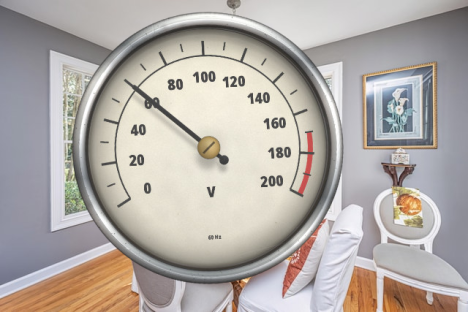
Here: 60 V
